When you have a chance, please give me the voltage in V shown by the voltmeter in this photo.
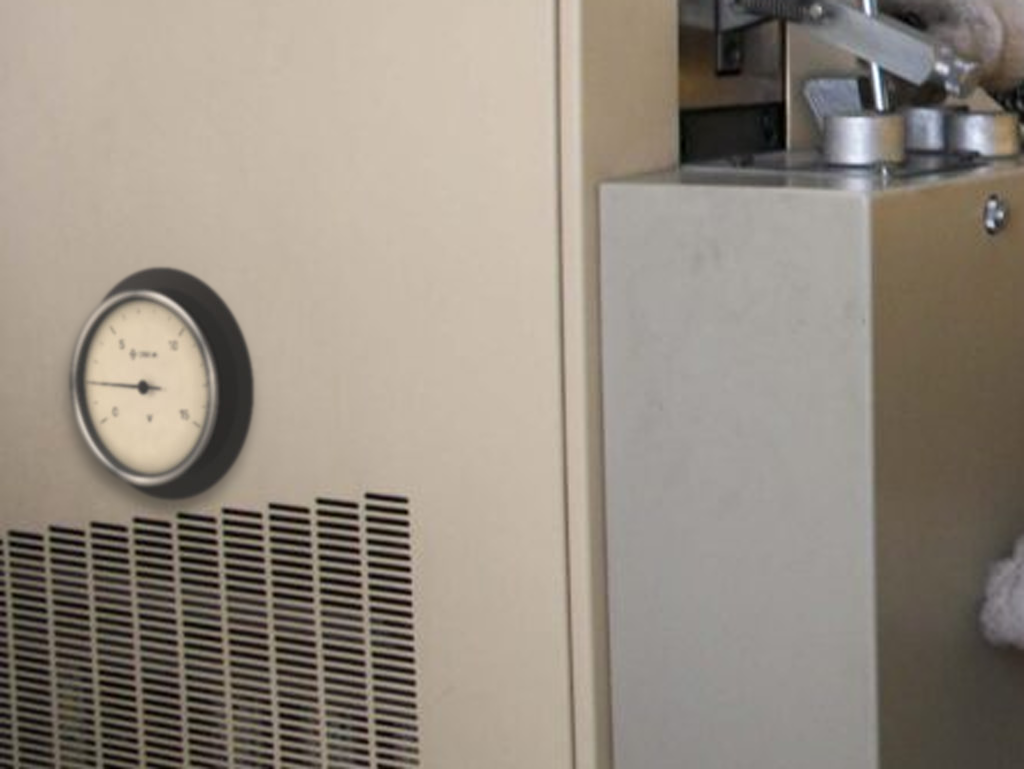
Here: 2 V
